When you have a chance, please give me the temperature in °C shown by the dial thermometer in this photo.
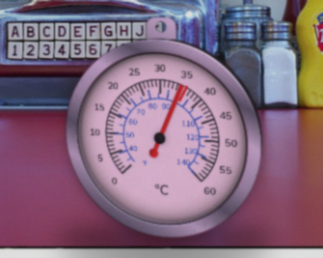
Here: 35 °C
